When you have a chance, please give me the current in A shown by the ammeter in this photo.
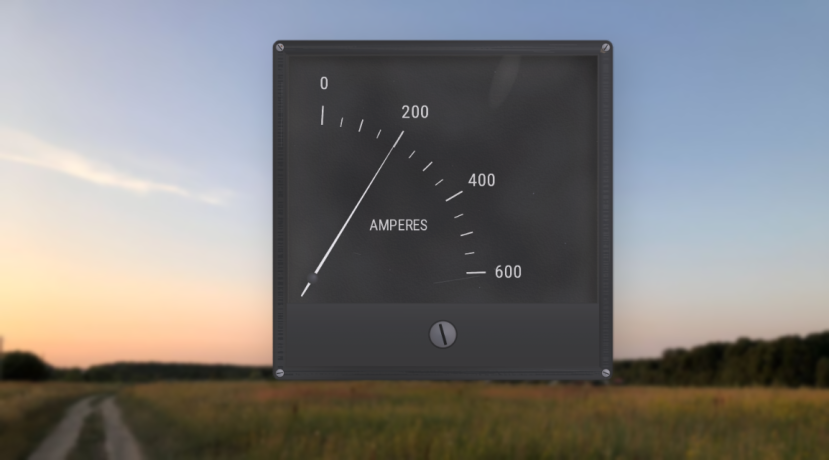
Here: 200 A
